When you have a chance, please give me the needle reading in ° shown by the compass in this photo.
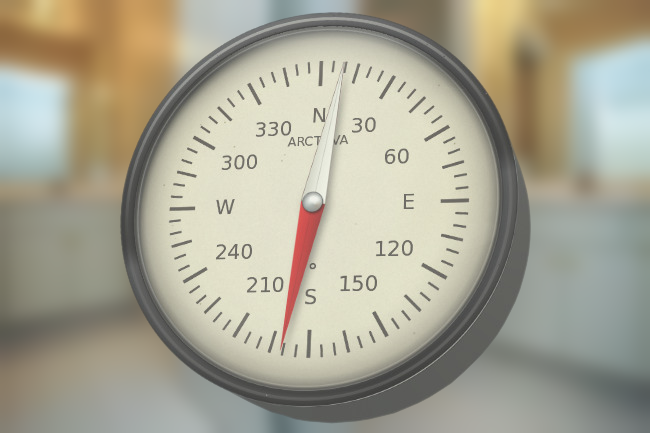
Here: 190 °
